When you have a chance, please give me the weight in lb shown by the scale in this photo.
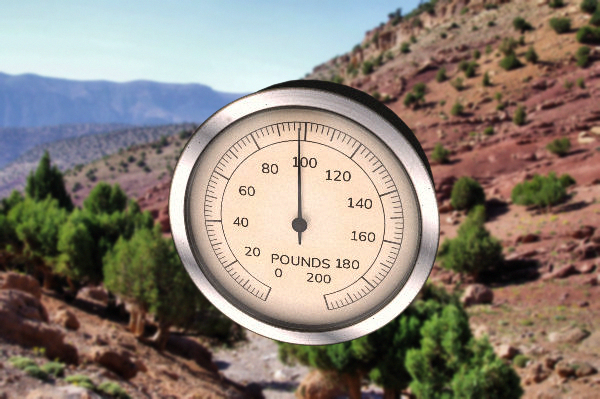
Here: 98 lb
